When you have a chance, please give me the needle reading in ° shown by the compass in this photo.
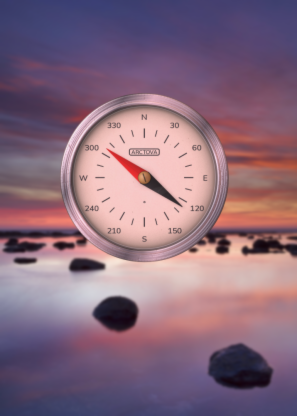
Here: 307.5 °
